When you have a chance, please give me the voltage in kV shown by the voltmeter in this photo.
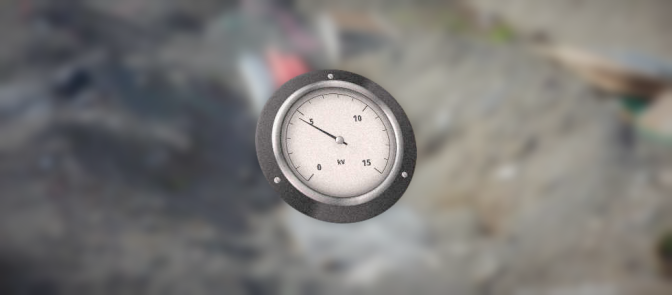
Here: 4.5 kV
